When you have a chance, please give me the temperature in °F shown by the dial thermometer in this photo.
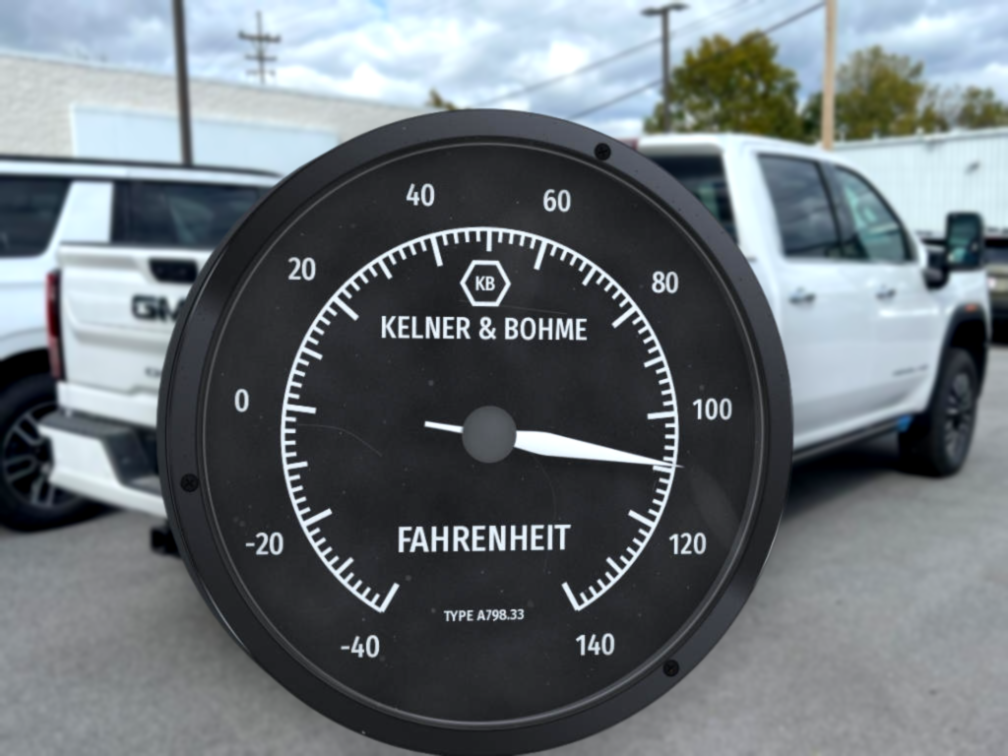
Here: 109 °F
